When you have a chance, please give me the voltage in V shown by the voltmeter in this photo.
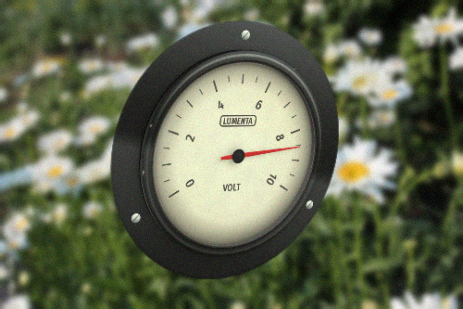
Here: 8.5 V
